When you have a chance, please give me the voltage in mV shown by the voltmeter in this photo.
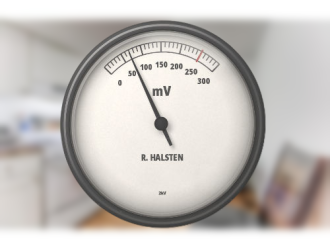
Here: 70 mV
